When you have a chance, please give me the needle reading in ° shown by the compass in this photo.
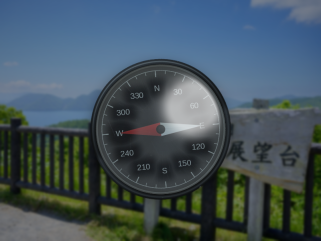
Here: 270 °
